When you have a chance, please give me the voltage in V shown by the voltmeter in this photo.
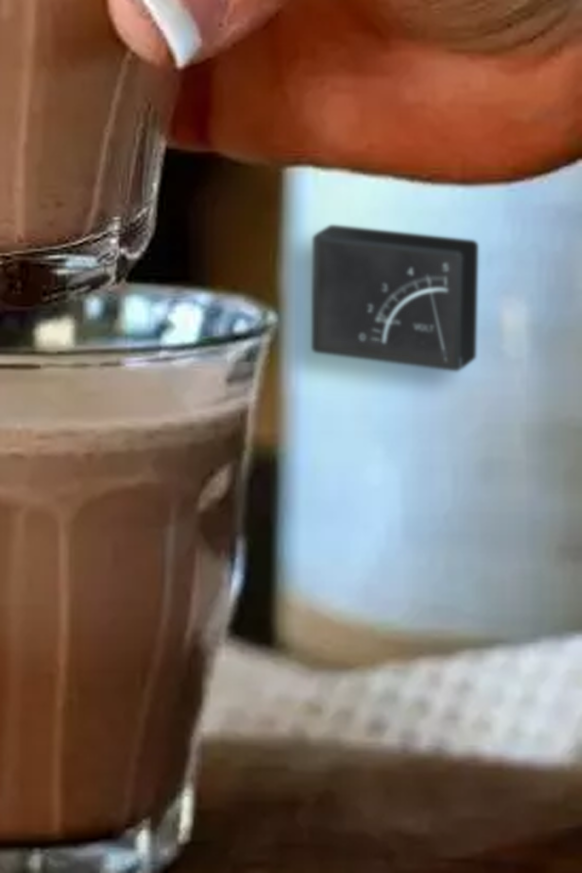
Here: 4.5 V
